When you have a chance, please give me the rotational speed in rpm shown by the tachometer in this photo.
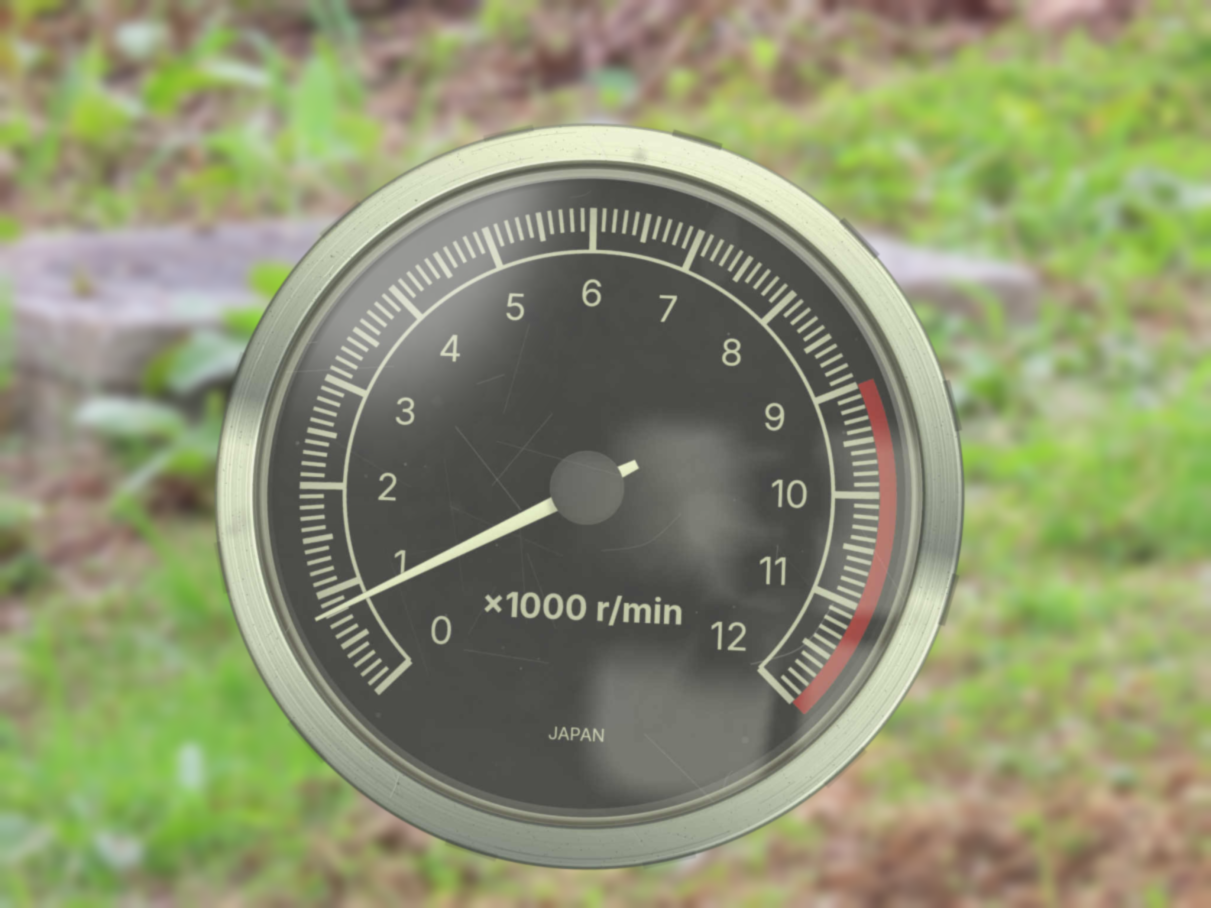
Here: 800 rpm
